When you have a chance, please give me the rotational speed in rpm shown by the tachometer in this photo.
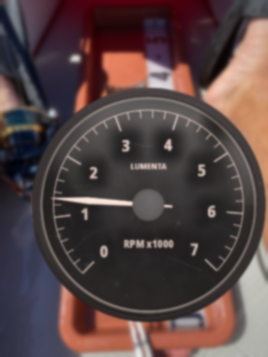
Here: 1300 rpm
